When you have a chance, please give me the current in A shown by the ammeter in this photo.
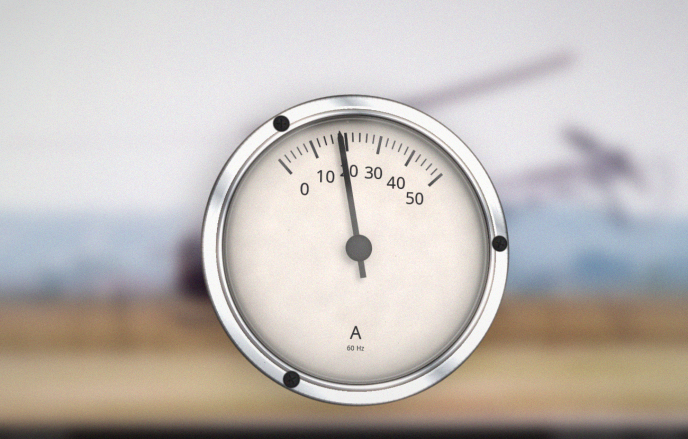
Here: 18 A
